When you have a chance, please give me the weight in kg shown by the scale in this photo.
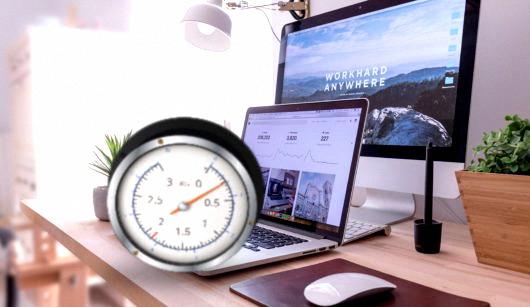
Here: 0.25 kg
